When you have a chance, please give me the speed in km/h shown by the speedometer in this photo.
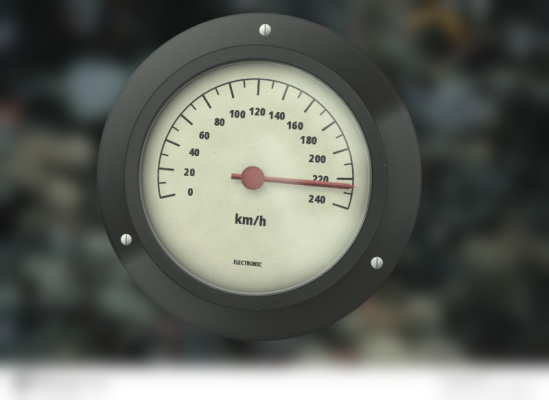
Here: 225 km/h
